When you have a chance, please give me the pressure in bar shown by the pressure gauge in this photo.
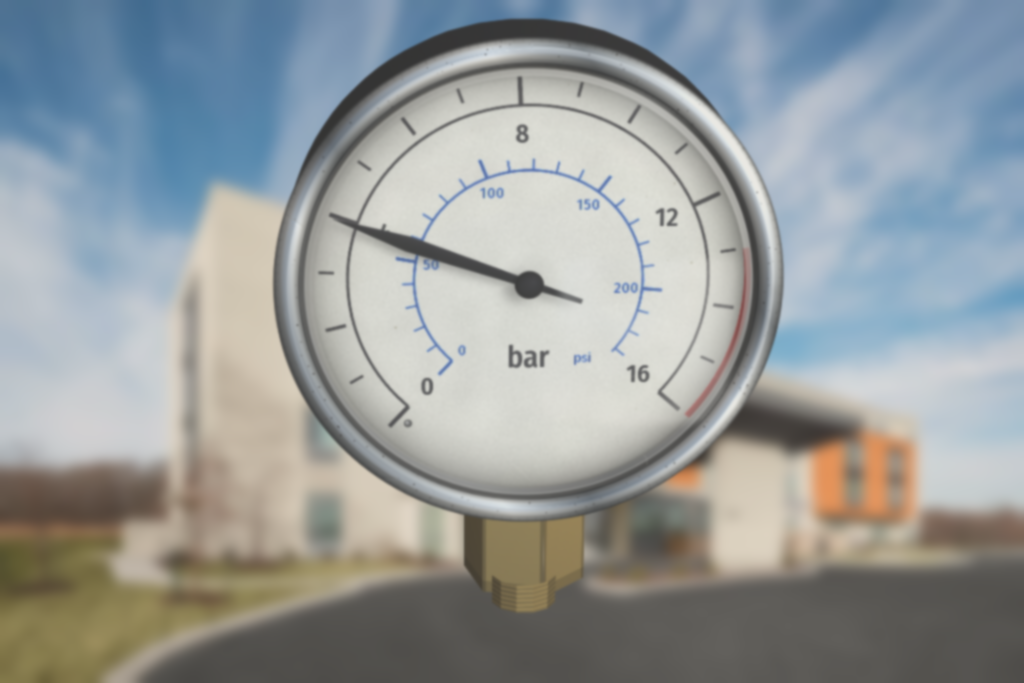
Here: 4 bar
